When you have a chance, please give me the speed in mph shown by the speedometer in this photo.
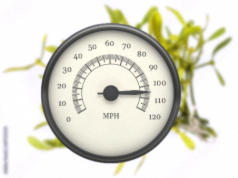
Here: 105 mph
